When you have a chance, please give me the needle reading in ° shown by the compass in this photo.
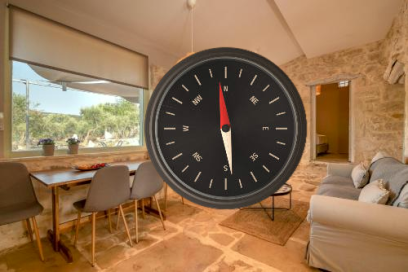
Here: 352.5 °
